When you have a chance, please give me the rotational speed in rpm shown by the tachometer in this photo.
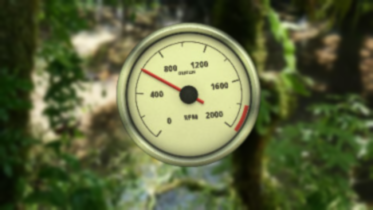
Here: 600 rpm
